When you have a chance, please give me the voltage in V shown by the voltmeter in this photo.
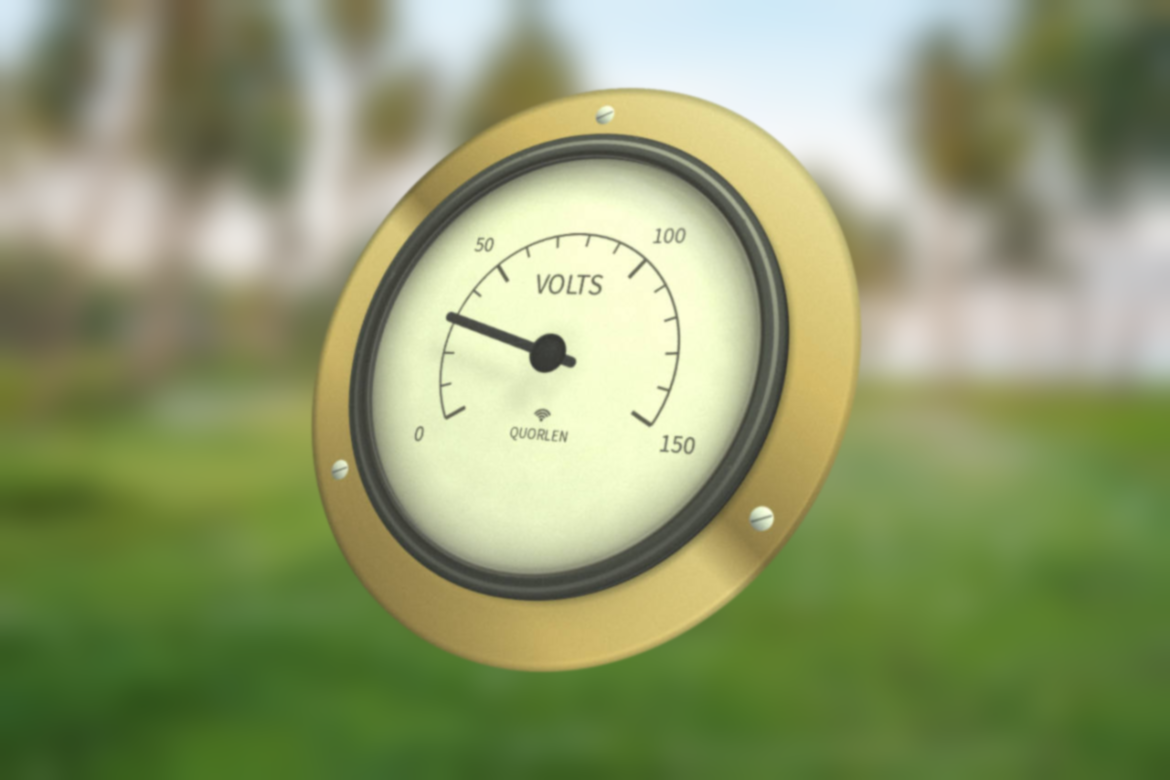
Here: 30 V
